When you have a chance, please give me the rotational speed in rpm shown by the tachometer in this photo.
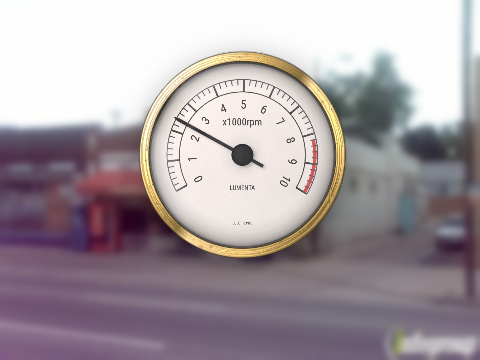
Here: 2400 rpm
